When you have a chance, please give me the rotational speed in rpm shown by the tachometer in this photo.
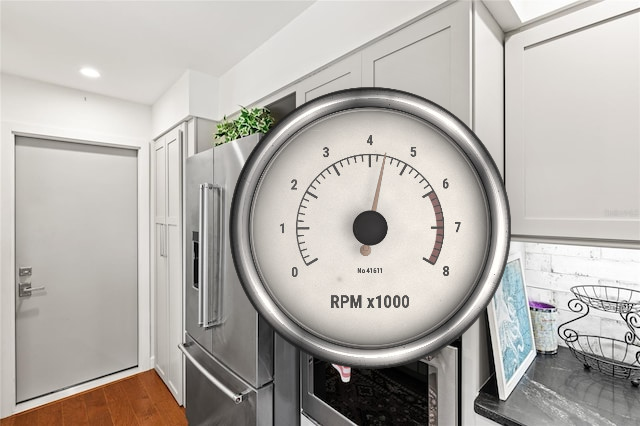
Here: 4400 rpm
